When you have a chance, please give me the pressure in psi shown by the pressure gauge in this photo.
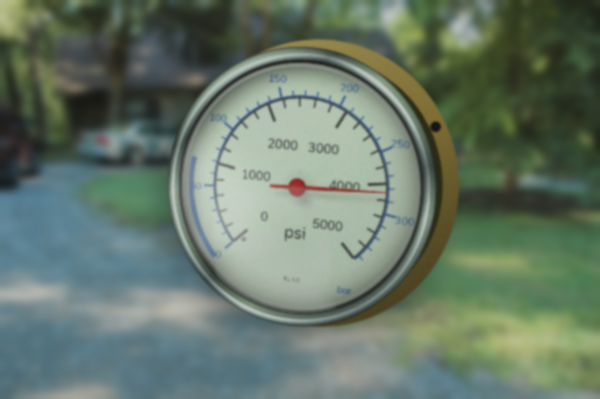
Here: 4100 psi
